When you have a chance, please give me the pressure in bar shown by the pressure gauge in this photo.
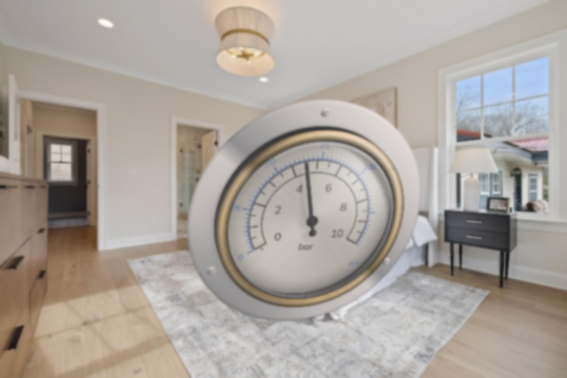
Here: 4.5 bar
